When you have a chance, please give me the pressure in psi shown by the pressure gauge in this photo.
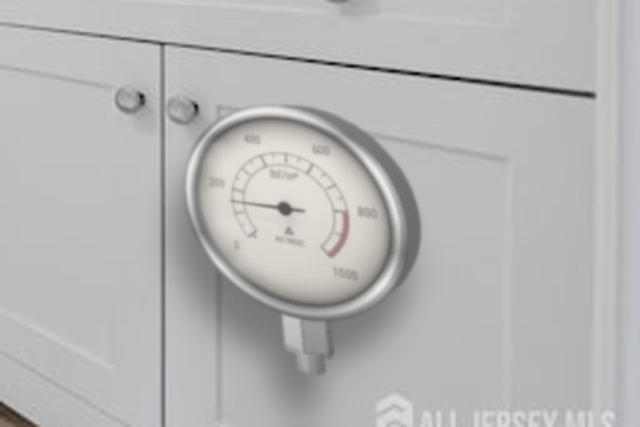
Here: 150 psi
